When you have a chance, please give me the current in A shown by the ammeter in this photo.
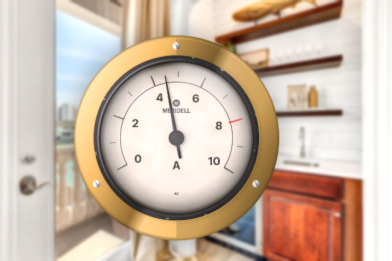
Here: 4.5 A
